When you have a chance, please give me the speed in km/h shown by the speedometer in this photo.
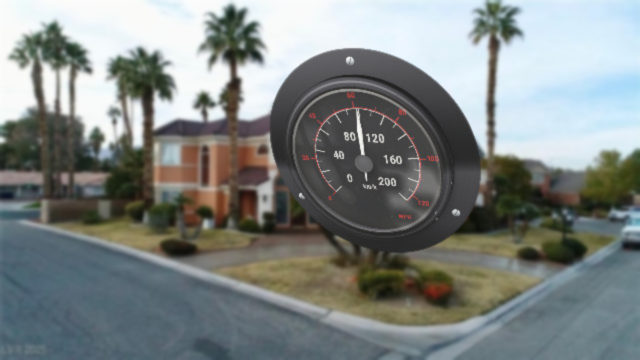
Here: 100 km/h
